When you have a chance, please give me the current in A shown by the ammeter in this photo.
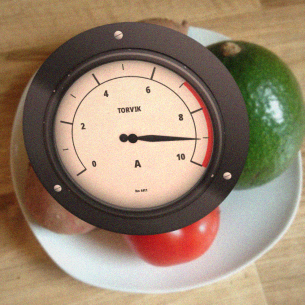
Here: 9 A
